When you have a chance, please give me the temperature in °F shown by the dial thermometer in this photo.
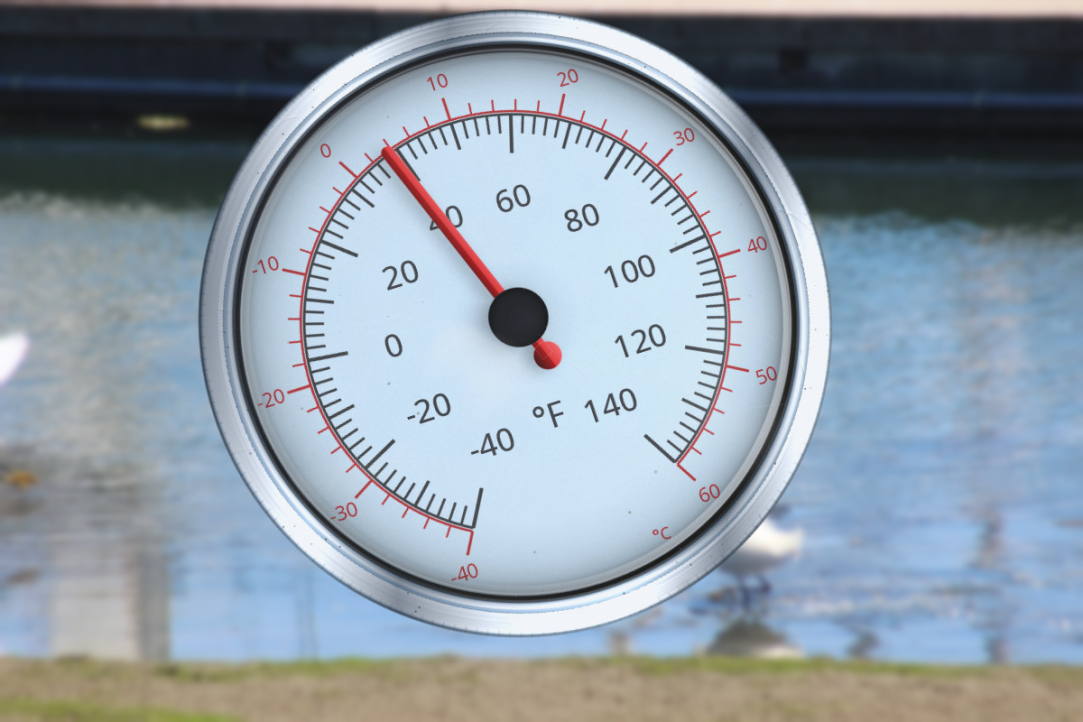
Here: 38 °F
